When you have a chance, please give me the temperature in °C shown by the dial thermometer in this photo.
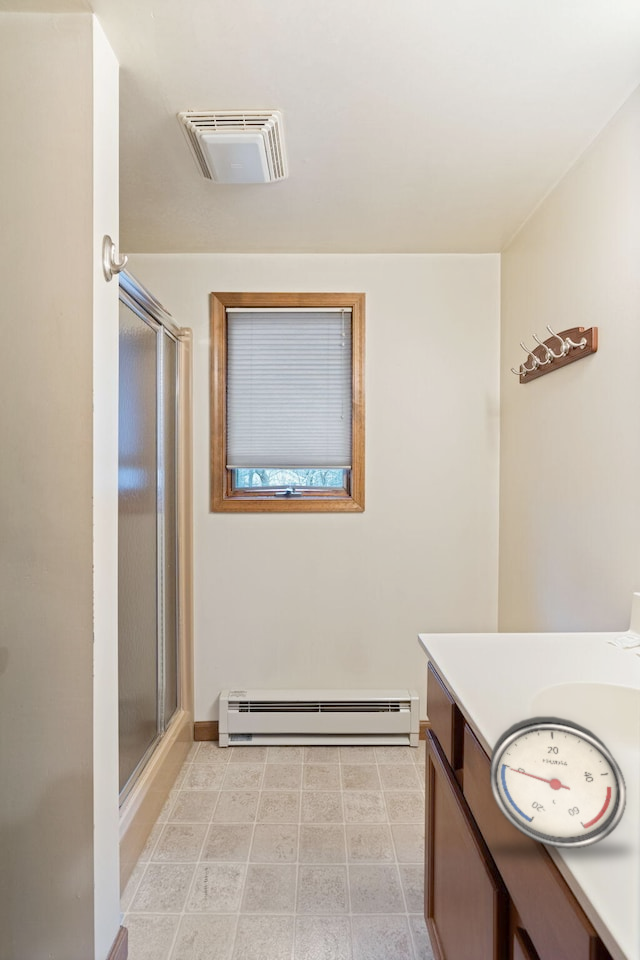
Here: 0 °C
